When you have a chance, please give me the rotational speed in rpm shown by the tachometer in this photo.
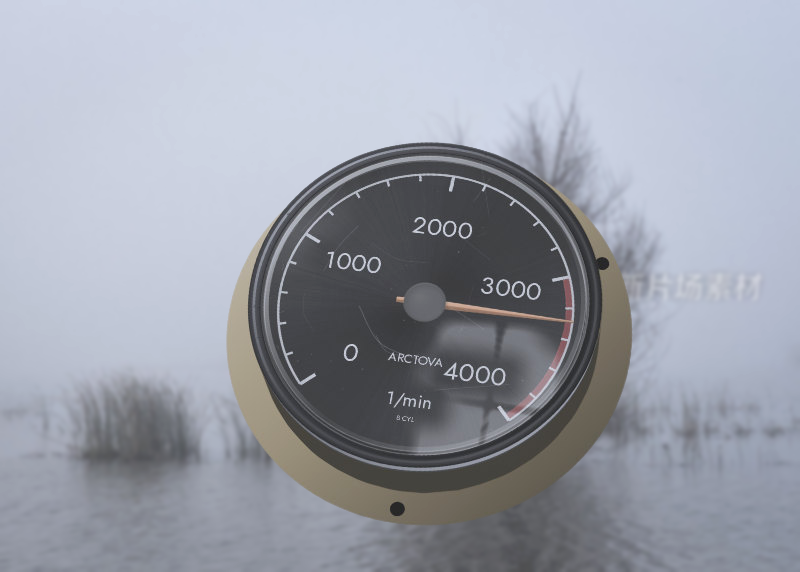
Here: 3300 rpm
